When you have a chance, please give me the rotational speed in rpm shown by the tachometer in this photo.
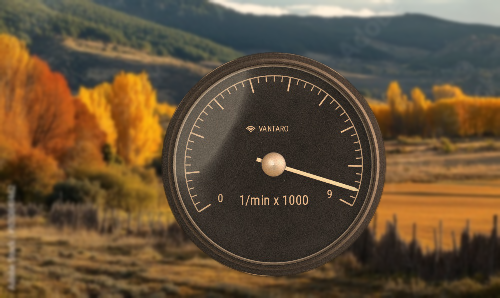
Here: 8600 rpm
